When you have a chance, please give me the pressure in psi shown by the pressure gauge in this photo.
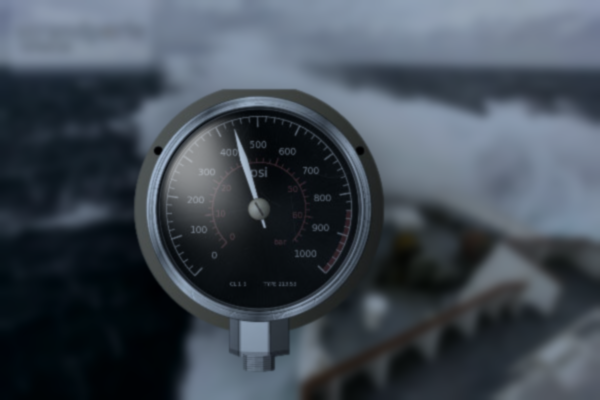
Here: 440 psi
